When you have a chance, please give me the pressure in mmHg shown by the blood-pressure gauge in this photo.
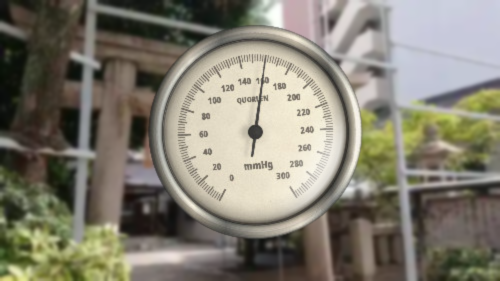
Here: 160 mmHg
